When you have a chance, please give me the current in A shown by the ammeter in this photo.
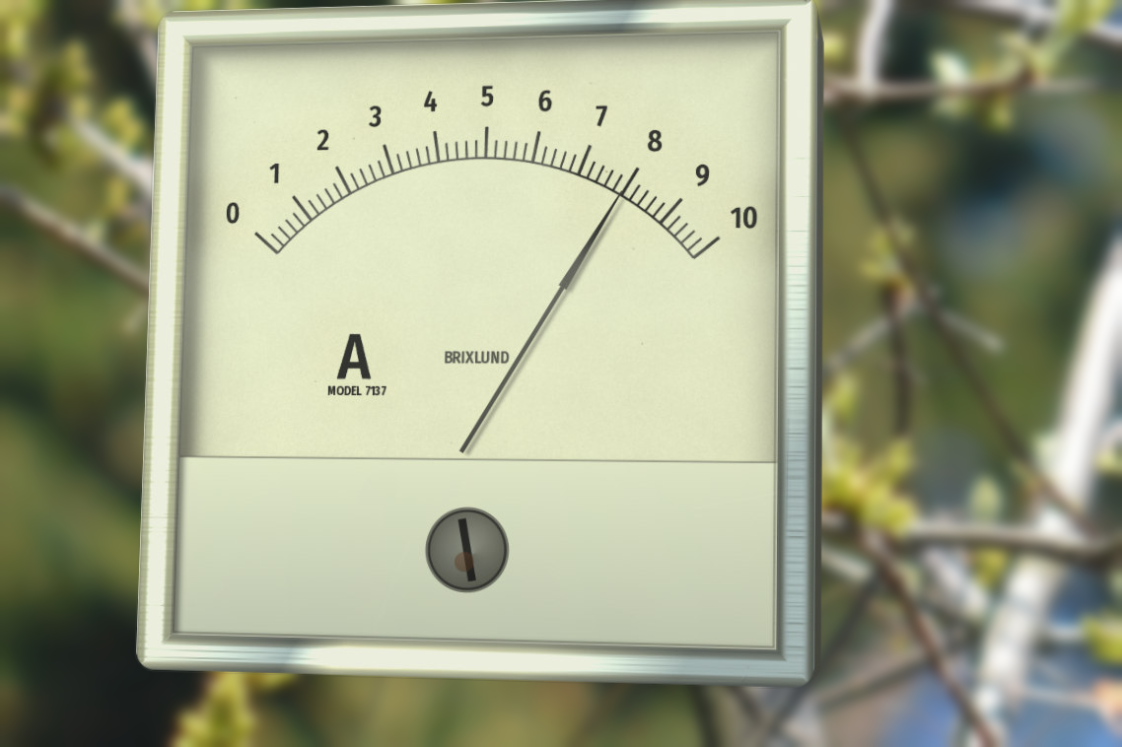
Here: 8 A
